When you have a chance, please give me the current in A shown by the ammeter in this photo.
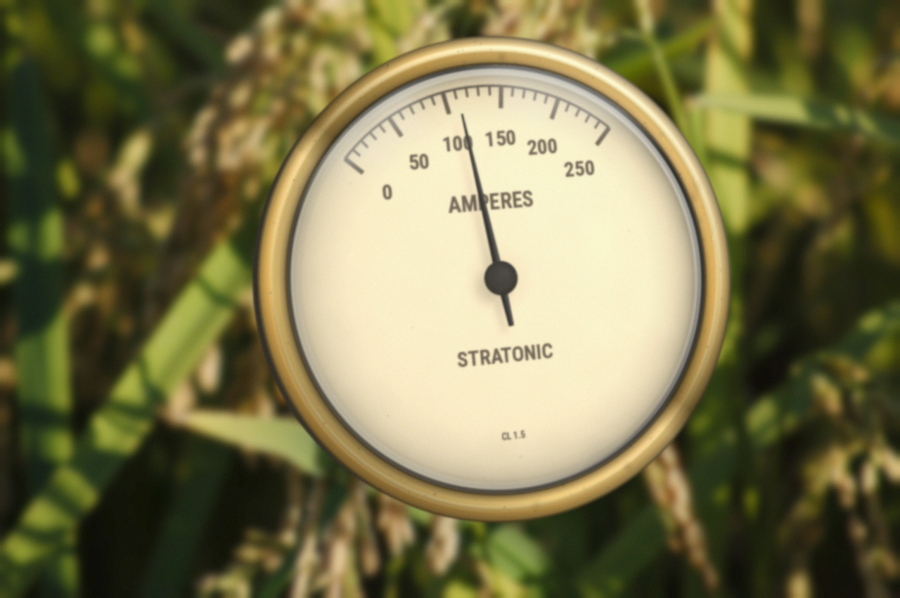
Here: 110 A
